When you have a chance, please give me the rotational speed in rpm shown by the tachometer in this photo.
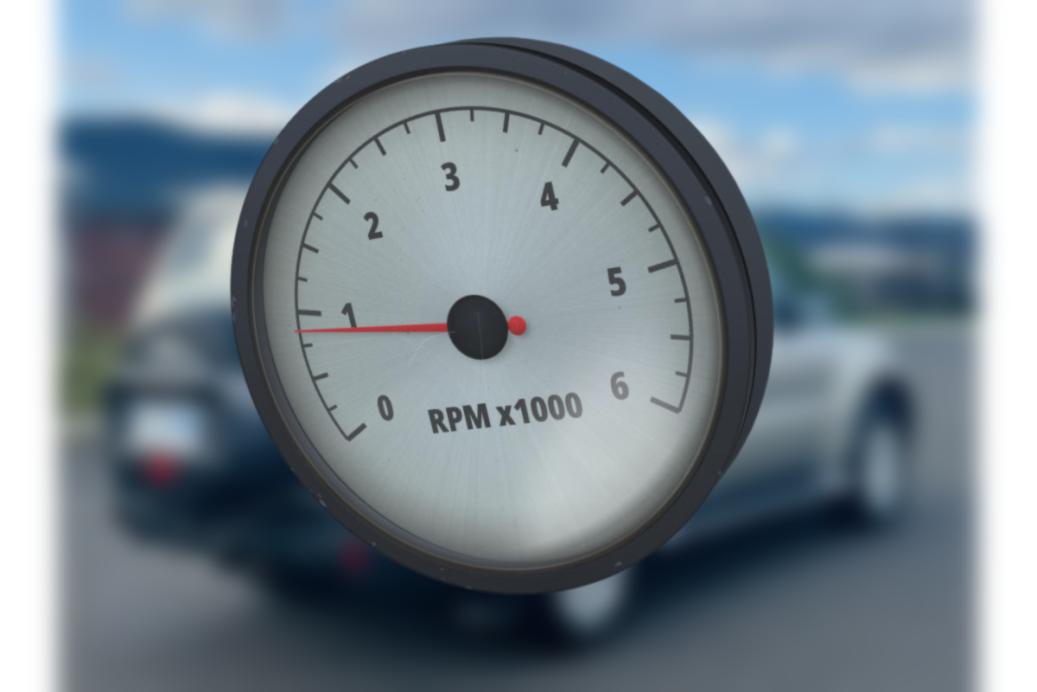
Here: 875 rpm
